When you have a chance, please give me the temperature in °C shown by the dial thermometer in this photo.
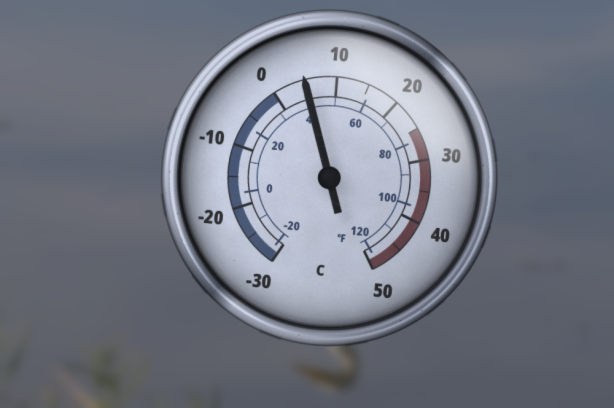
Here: 5 °C
